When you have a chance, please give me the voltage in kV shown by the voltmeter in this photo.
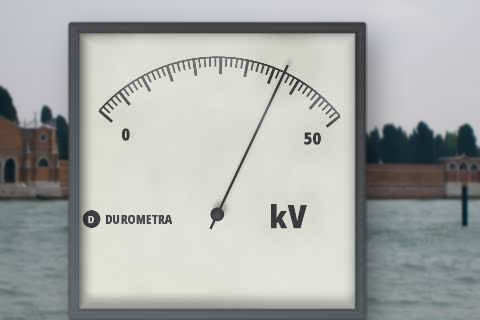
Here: 37 kV
